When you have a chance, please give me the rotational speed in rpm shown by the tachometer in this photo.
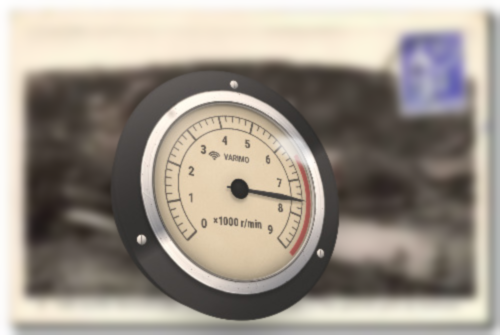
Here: 7600 rpm
